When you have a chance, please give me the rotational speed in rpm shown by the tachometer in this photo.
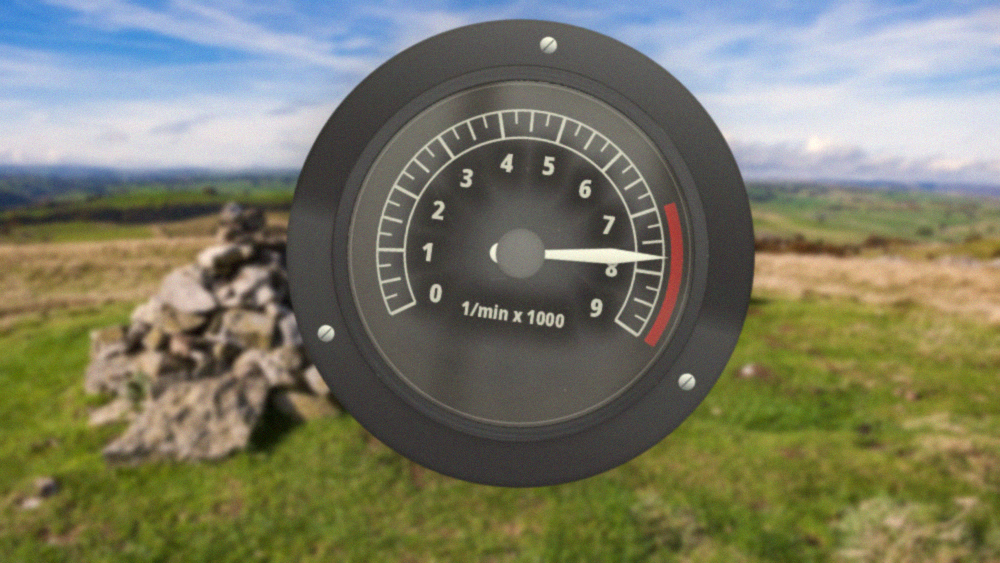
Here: 7750 rpm
